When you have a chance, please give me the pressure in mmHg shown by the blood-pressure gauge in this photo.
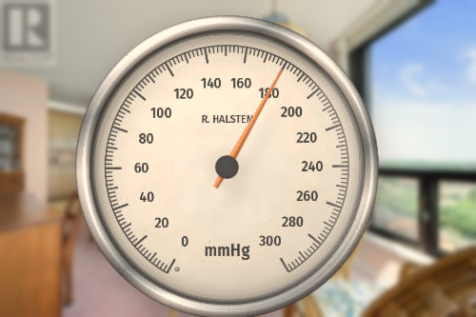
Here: 180 mmHg
